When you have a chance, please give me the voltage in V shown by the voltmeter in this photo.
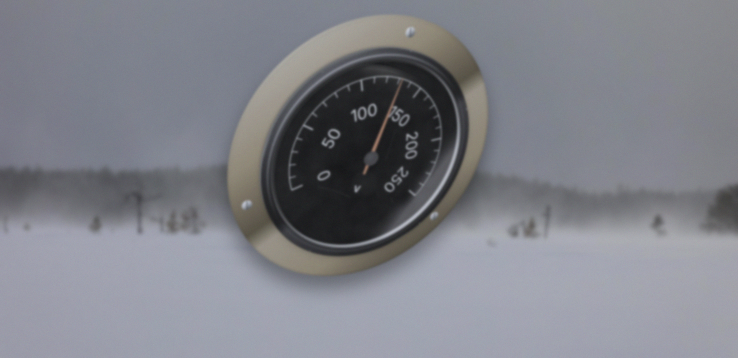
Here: 130 V
